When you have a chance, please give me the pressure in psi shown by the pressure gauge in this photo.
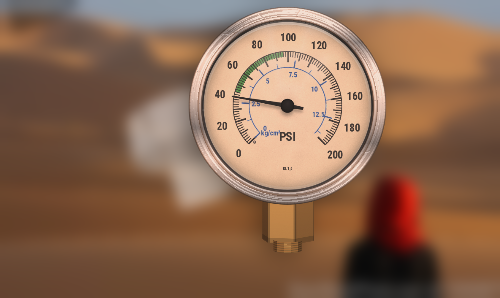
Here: 40 psi
